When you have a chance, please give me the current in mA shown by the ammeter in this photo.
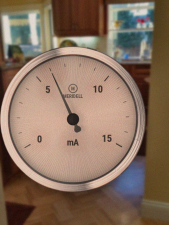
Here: 6 mA
